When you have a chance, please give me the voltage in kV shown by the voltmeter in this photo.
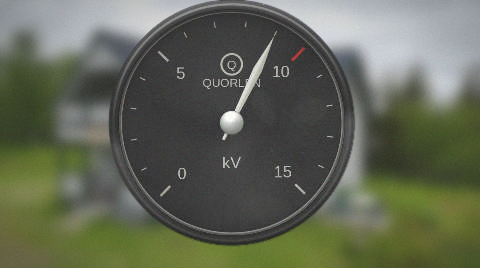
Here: 9 kV
